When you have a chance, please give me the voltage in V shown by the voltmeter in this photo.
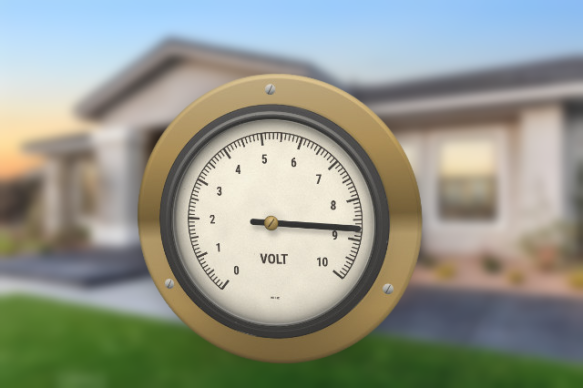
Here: 8.7 V
